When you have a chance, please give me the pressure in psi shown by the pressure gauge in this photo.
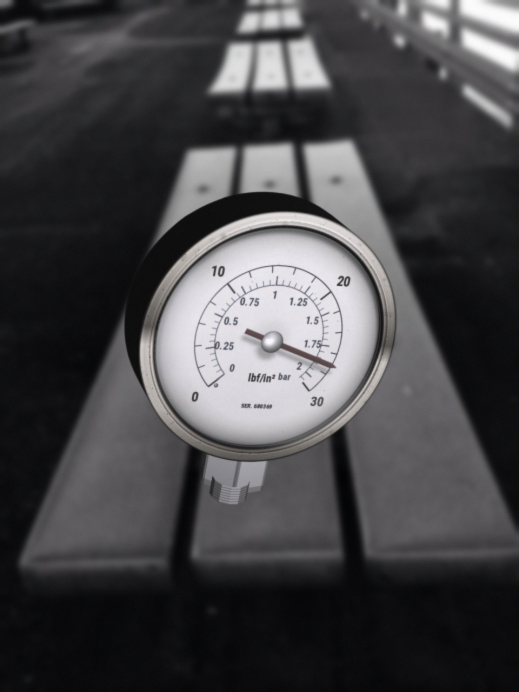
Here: 27 psi
